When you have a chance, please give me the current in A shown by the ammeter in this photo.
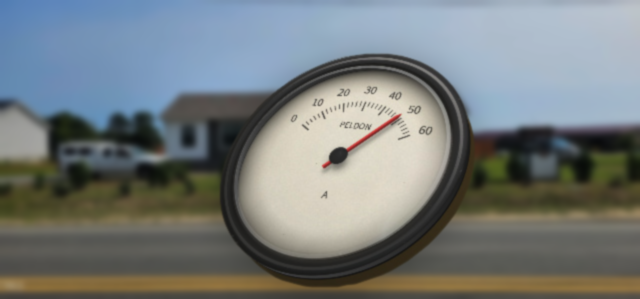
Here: 50 A
